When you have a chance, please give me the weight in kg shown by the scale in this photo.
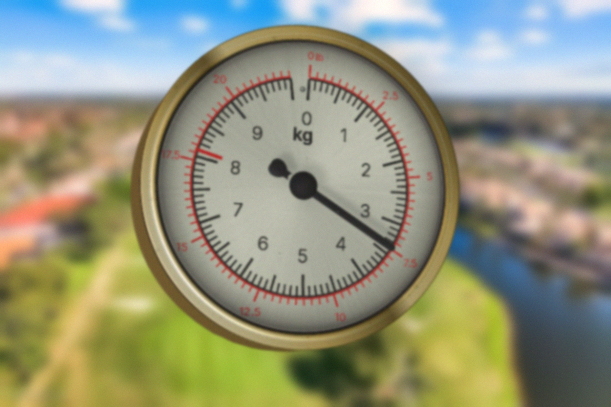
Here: 3.4 kg
